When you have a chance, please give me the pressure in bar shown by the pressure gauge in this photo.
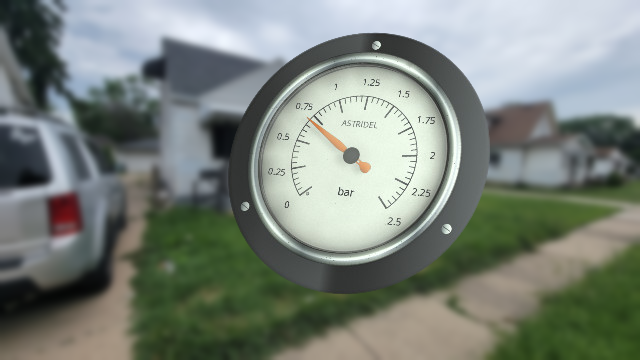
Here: 0.7 bar
